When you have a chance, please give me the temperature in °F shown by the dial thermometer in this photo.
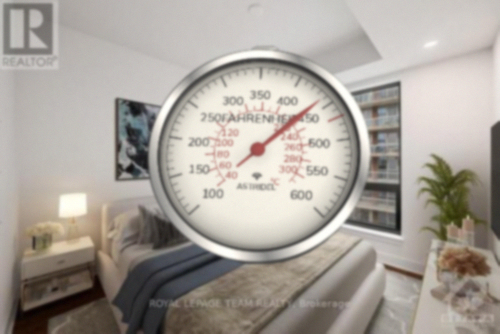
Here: 440 °F
